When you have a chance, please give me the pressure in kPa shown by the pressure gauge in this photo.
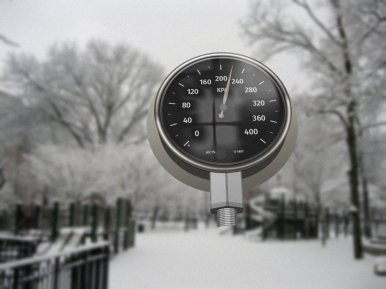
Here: 220 kPa
